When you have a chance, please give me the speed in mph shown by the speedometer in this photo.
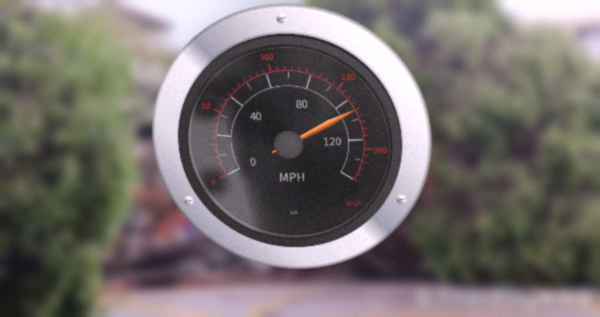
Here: 105 mph
